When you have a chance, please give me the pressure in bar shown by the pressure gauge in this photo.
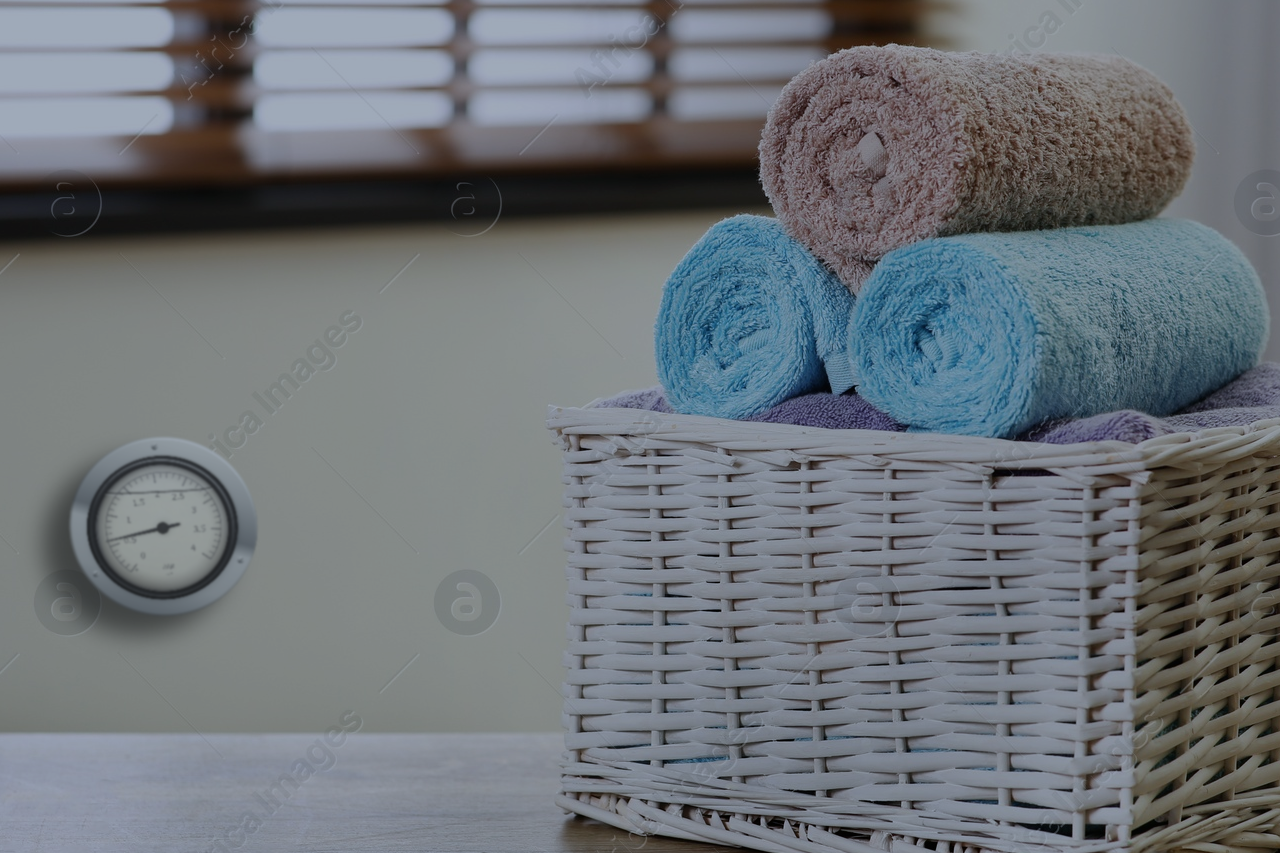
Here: 0.6 bar
